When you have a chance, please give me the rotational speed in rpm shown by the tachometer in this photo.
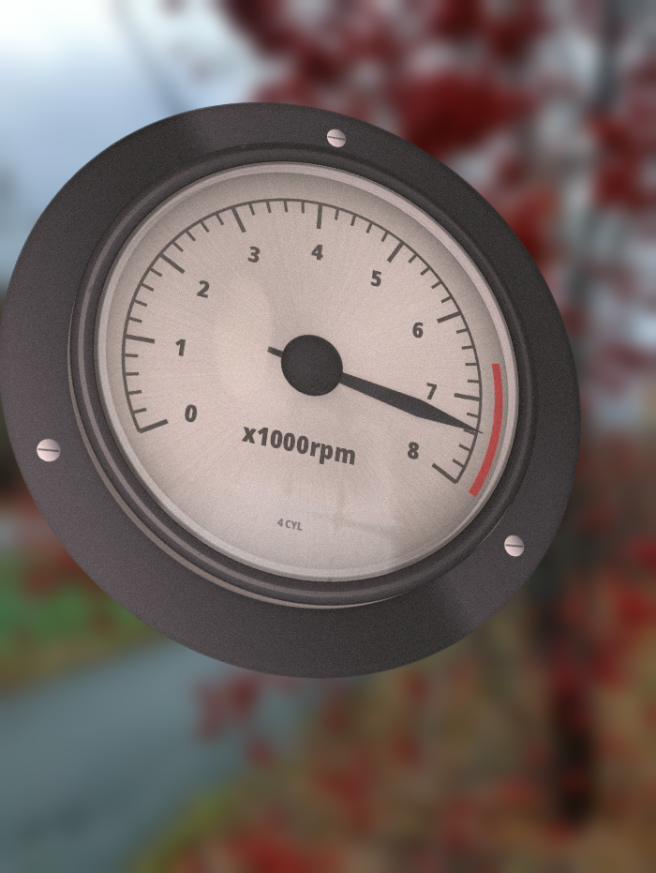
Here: 7400 rpm
